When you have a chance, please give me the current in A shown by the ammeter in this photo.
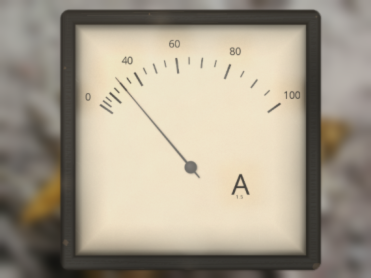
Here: 30 A
